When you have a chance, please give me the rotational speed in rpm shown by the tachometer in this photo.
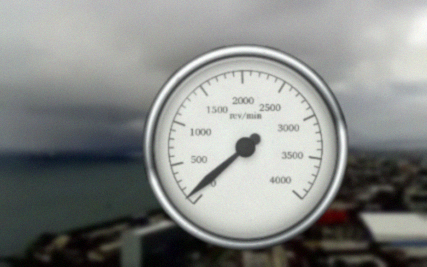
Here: 100 rpm
